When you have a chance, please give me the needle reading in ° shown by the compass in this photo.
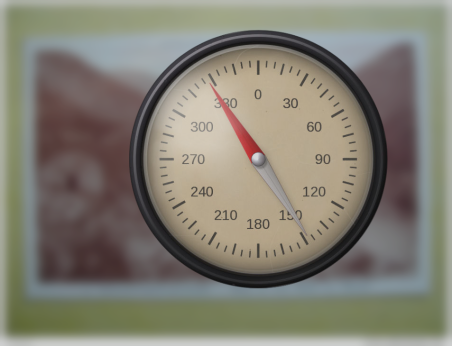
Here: 327.5 °
